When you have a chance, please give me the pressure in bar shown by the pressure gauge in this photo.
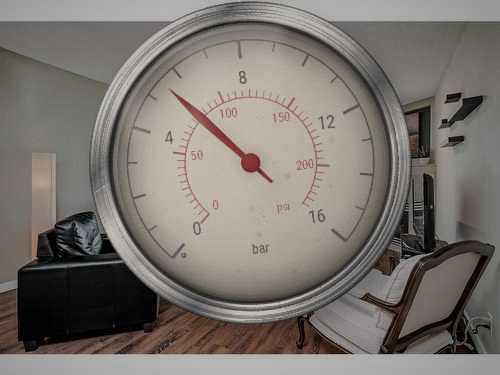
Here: 5.5 bar
